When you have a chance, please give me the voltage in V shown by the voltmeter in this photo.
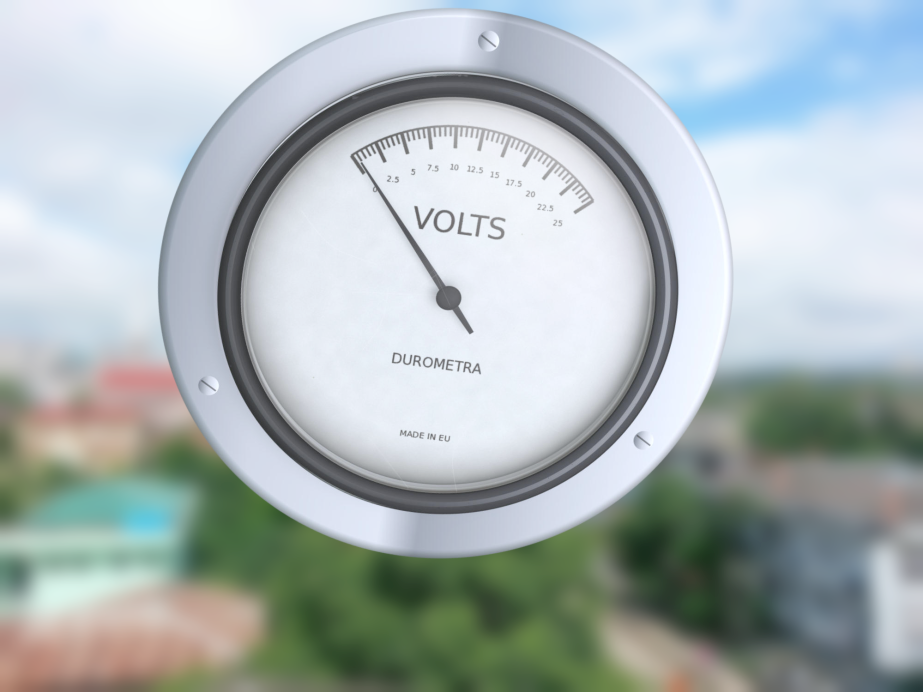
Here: 0.5 V
